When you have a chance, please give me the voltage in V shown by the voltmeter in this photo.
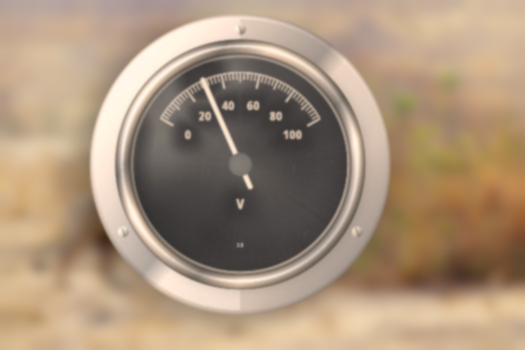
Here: 30 V
